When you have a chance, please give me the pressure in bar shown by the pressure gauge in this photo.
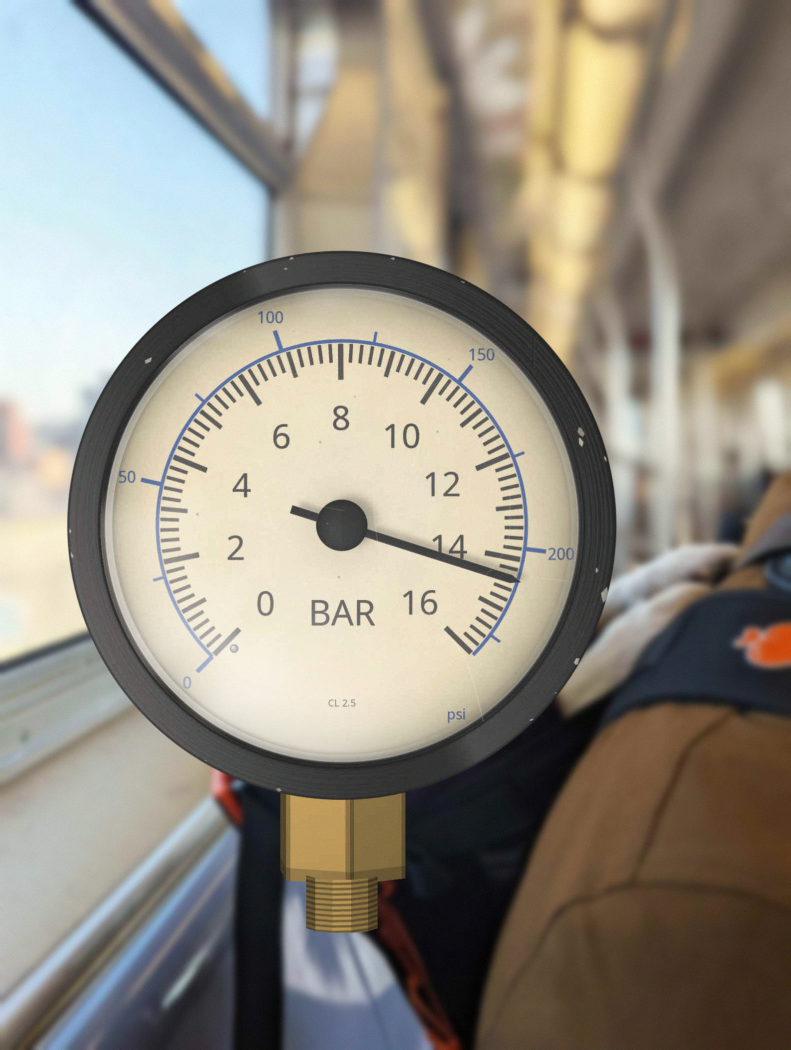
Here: 14.4 bar
